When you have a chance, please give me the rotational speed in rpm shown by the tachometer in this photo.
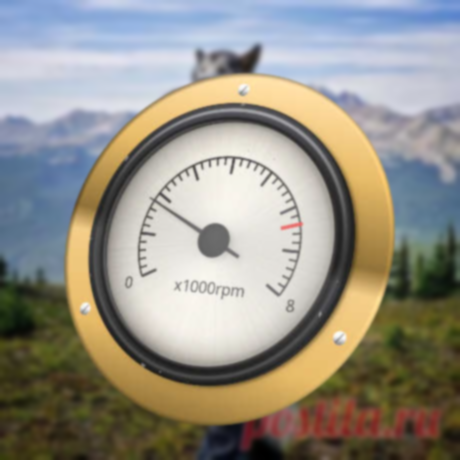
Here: 1800 rpm
